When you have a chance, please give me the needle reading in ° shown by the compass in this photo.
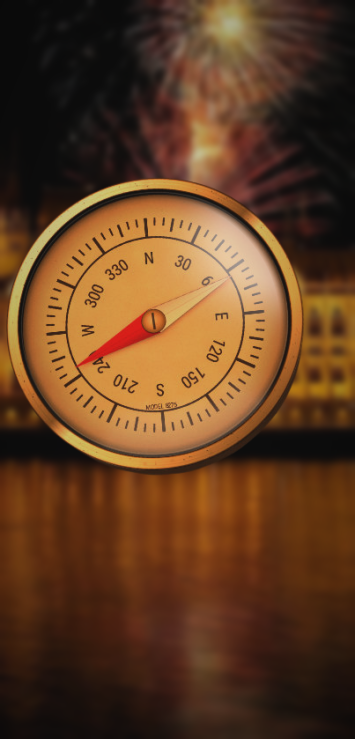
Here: 245 °
